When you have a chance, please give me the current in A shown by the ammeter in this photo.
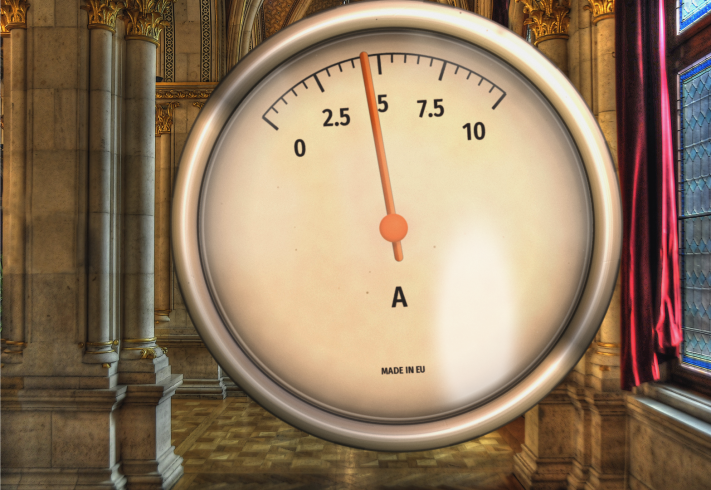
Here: 4.5 A
